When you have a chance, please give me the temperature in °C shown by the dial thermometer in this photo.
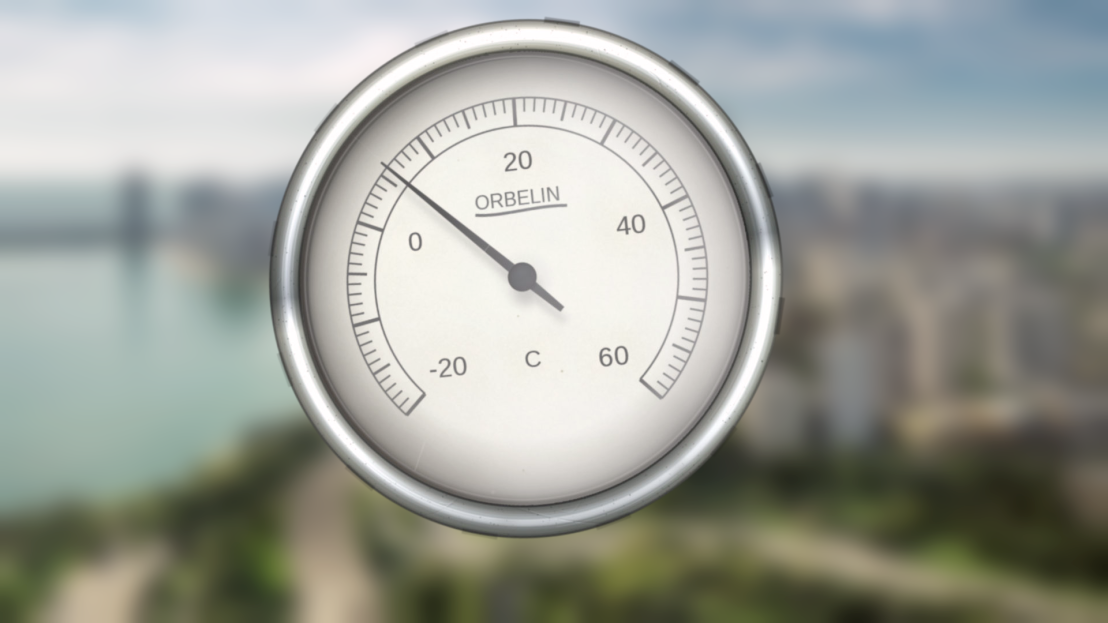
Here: 6 °C
